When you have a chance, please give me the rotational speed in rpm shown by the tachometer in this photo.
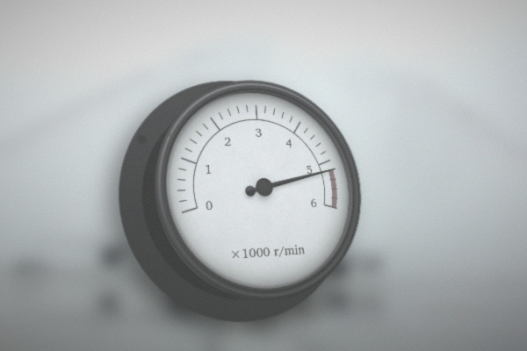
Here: 5200 rpm
